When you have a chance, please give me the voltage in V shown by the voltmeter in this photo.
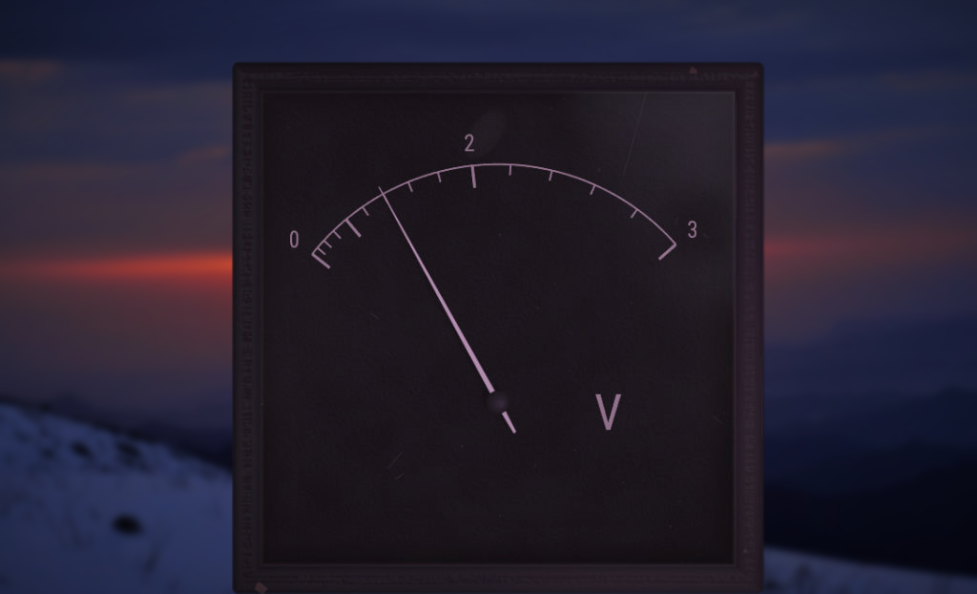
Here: 1.4 V
